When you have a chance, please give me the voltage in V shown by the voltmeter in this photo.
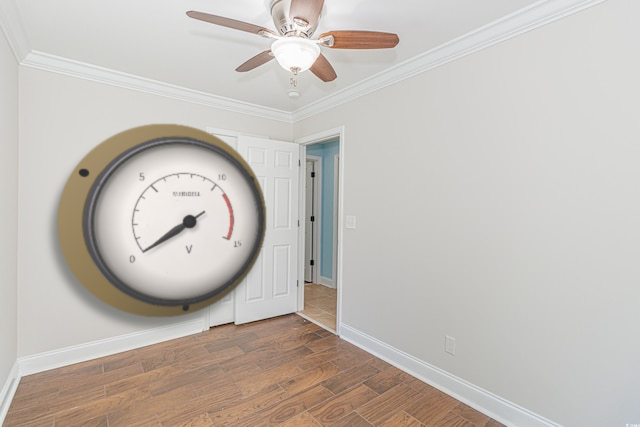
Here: 0 V
